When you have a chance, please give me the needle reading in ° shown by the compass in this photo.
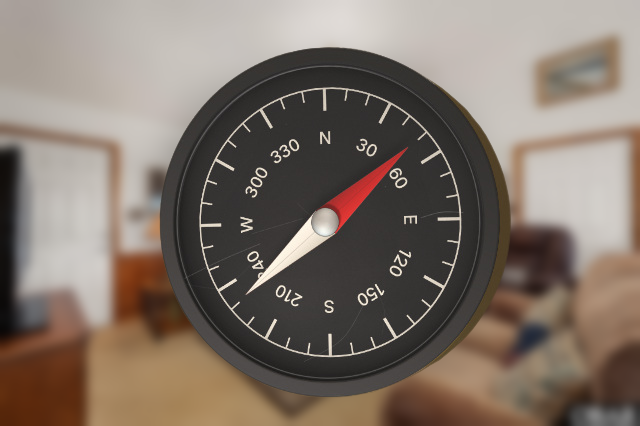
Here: 50 °
